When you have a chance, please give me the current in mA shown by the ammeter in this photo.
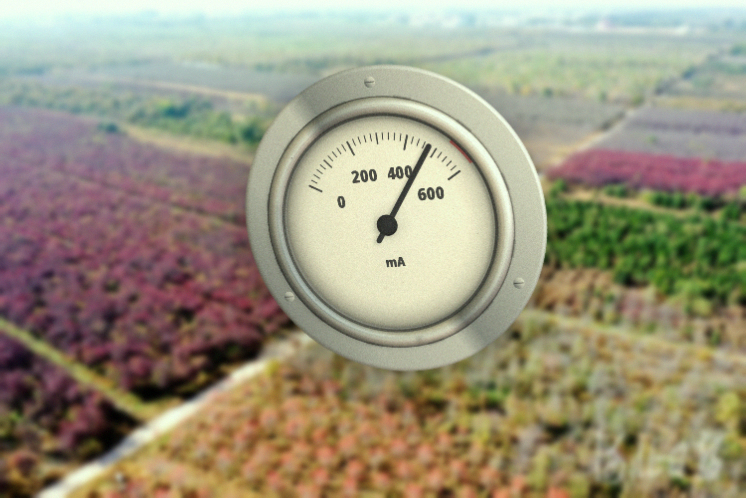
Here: 480 mA
